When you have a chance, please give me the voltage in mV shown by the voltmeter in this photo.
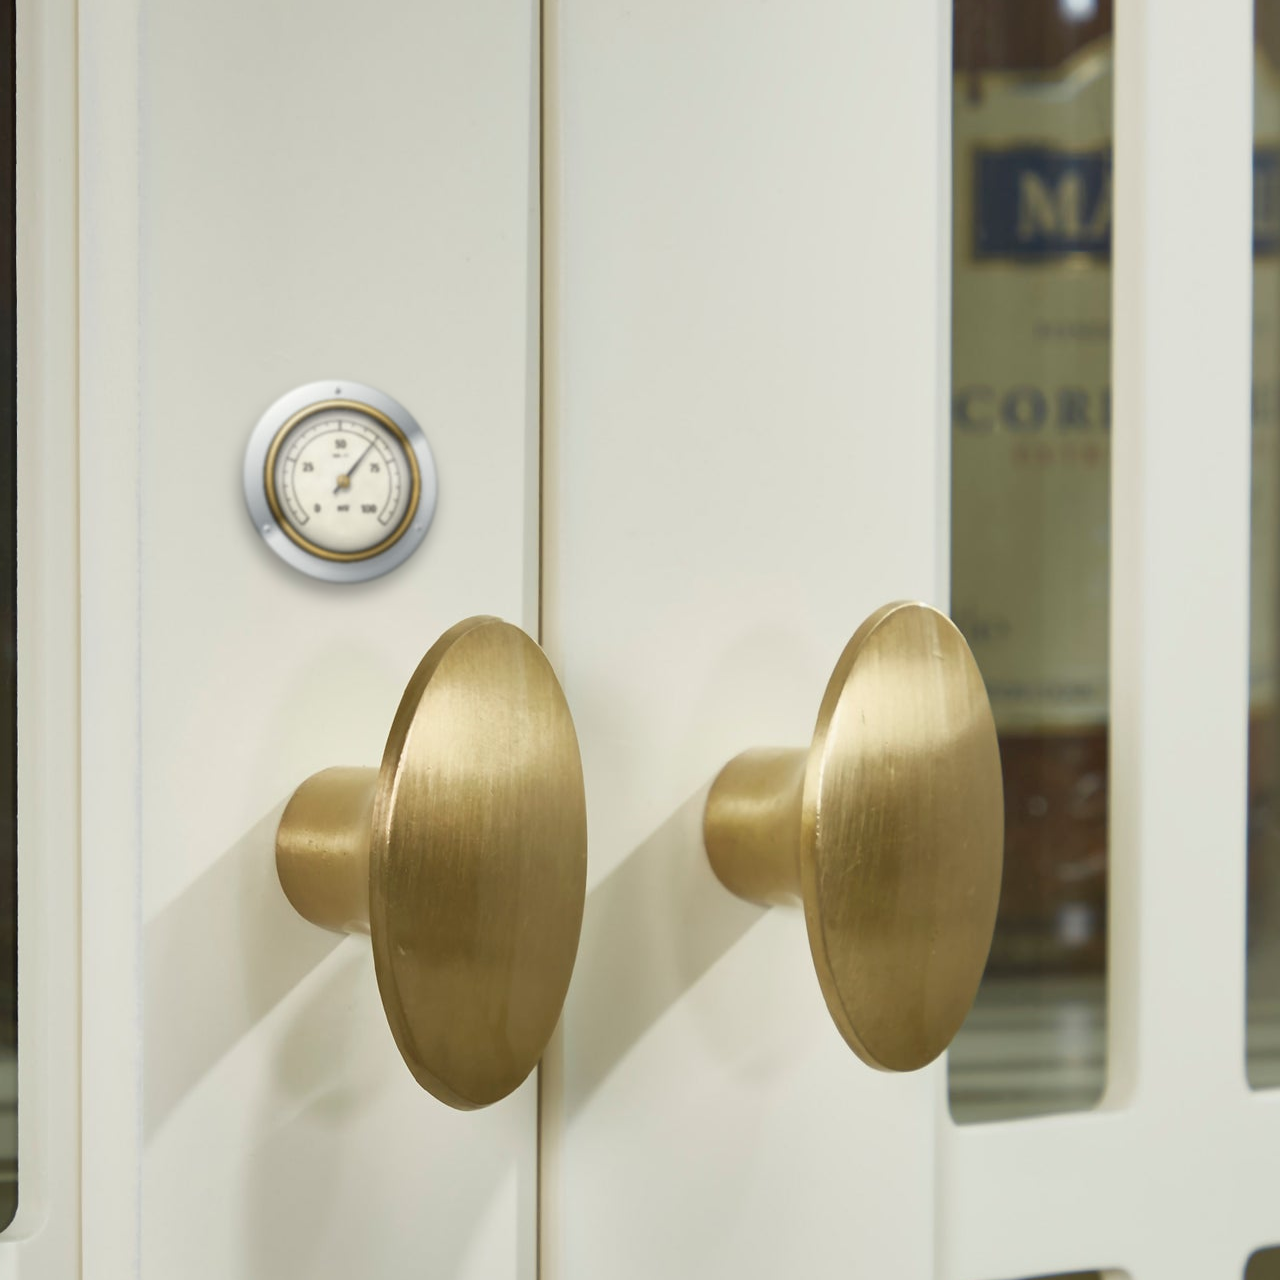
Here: 65 mV
